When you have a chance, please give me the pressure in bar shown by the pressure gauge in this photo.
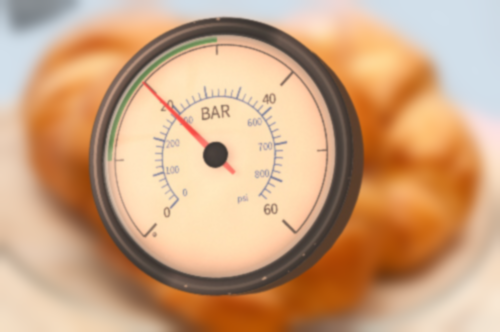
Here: 20 bar
